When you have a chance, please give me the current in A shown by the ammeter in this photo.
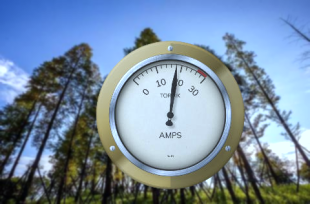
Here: 18 A
